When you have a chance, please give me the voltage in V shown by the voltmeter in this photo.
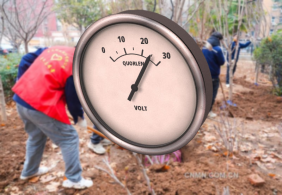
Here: 25 V
